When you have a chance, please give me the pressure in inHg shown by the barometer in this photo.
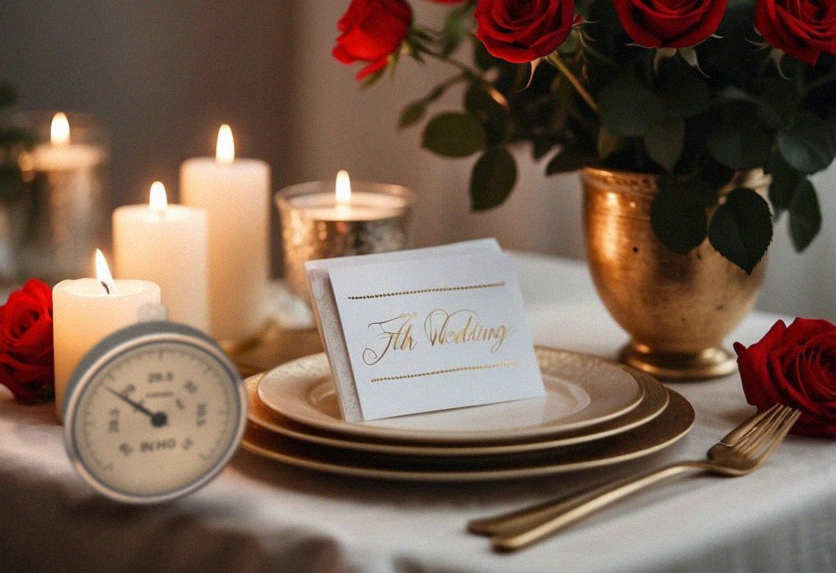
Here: 28.9 inHg
